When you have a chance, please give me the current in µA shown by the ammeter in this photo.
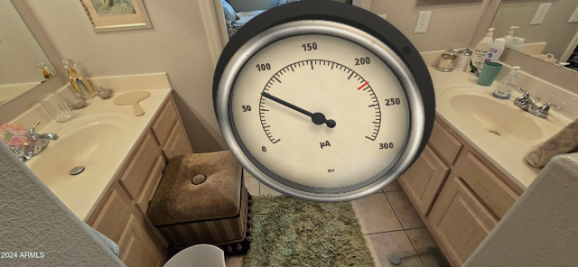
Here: 75 µA
